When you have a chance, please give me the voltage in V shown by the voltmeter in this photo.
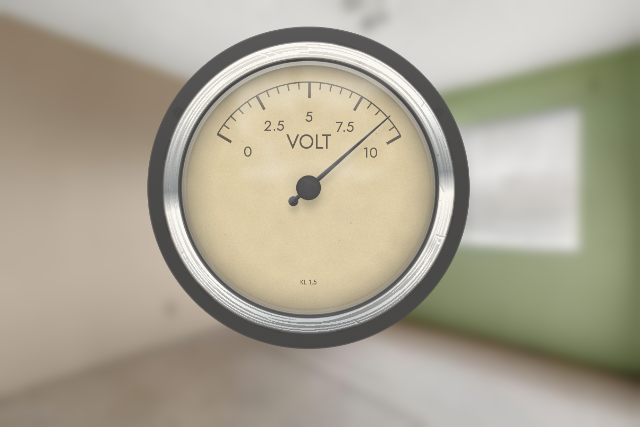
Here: 9 V
